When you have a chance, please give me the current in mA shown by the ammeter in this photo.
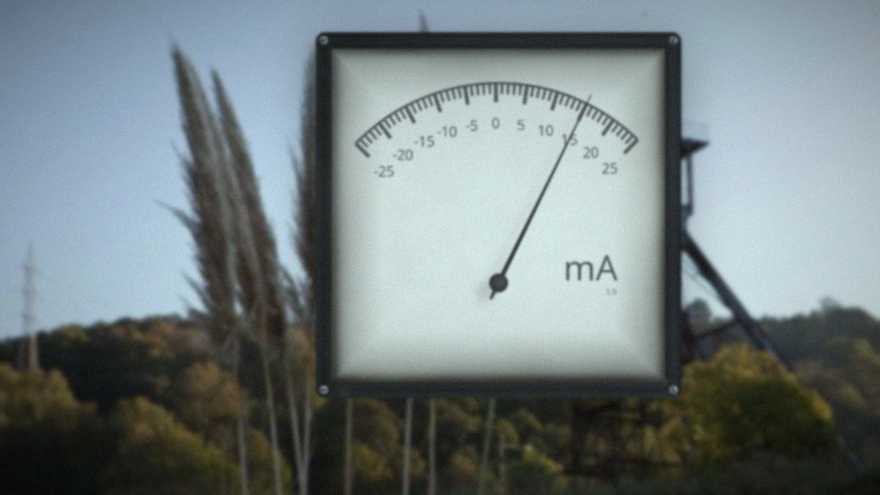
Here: 15 mA
